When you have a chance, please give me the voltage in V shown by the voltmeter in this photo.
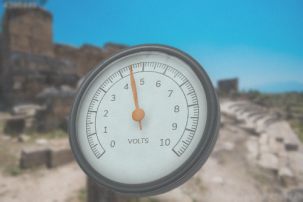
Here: 4.5 V
